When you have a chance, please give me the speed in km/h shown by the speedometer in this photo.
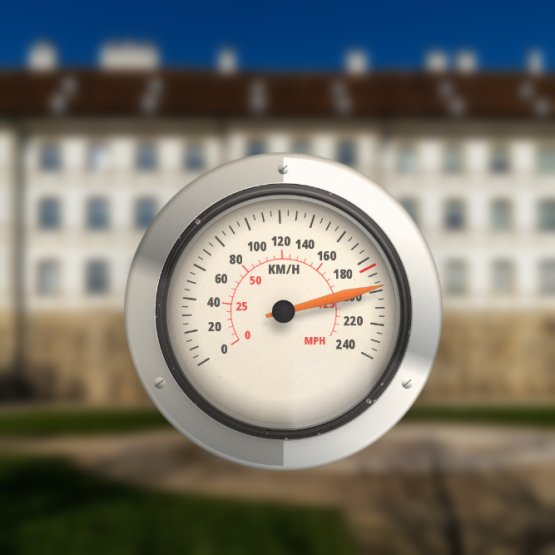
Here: 197.5 km/h
